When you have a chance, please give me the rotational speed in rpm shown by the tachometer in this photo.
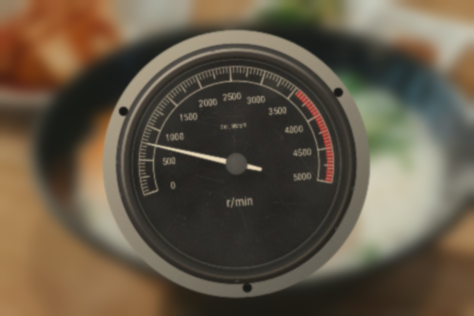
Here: 750 rpm
